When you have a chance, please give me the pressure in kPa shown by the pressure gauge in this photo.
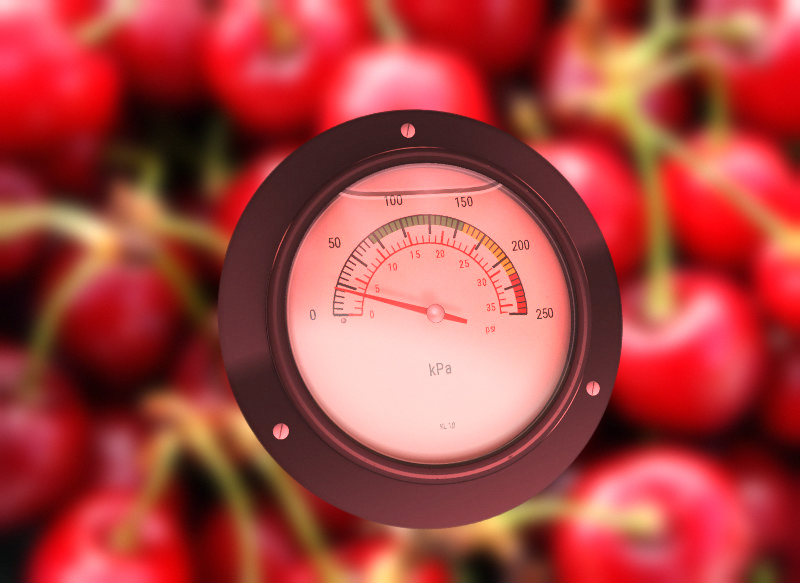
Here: 20 kPa
